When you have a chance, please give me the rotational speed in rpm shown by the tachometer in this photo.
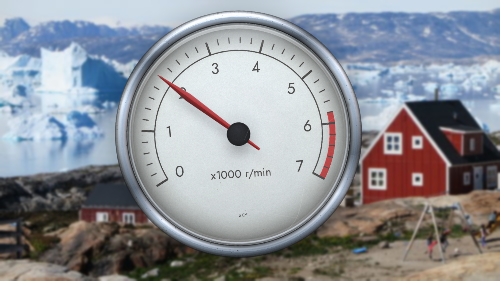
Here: 2000 rpm
